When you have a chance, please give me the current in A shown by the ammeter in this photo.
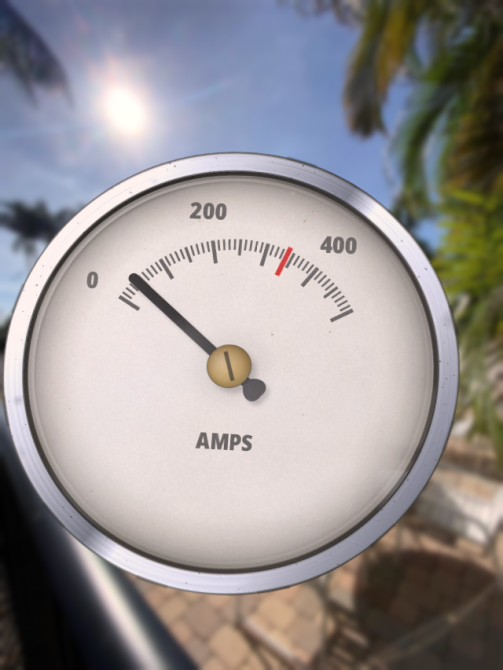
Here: 40 A
